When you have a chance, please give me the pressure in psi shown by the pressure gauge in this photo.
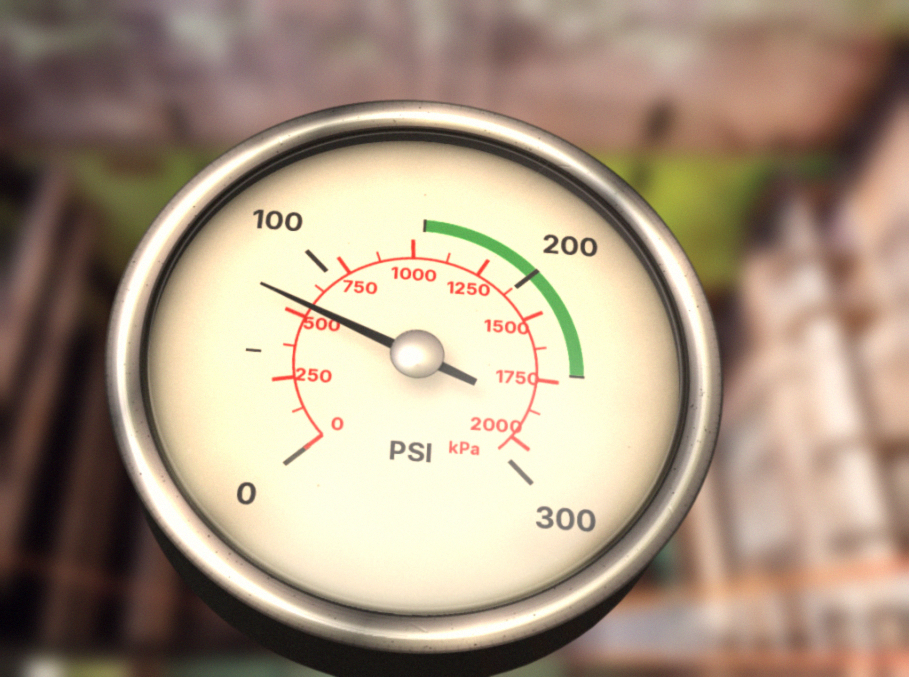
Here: 75 psi
